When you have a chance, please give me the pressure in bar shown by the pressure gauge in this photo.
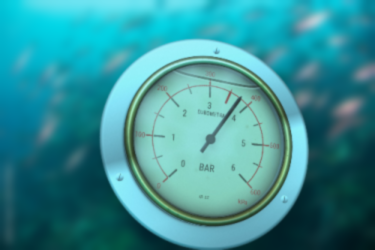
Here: 3.75 bar
